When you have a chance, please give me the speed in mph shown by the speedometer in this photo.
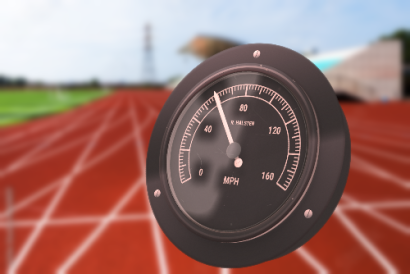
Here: 60 mph
